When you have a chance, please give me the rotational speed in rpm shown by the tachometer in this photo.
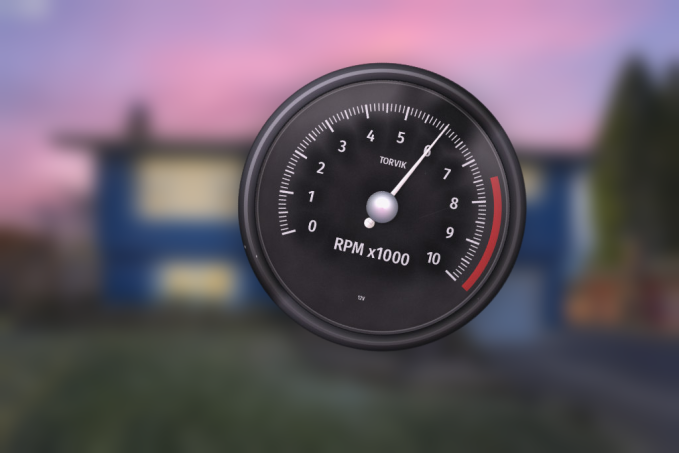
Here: 6000 rpm
